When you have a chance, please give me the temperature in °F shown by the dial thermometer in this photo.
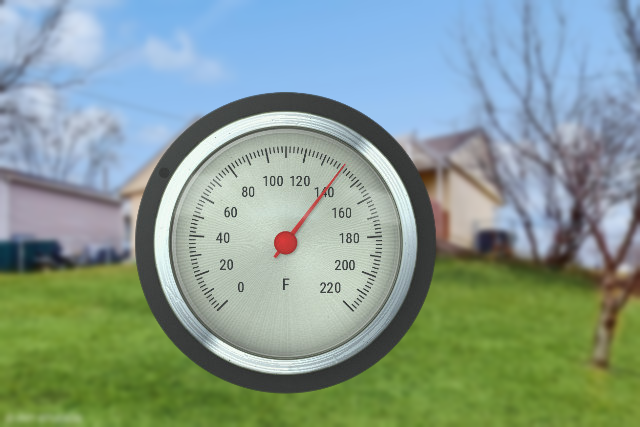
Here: 140 °F
